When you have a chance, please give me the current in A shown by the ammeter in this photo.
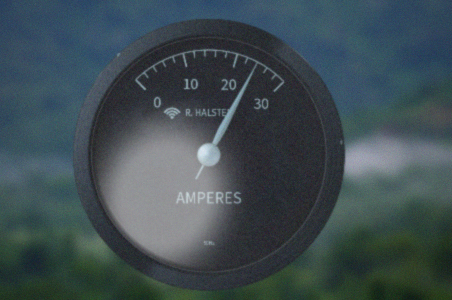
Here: 24 A
